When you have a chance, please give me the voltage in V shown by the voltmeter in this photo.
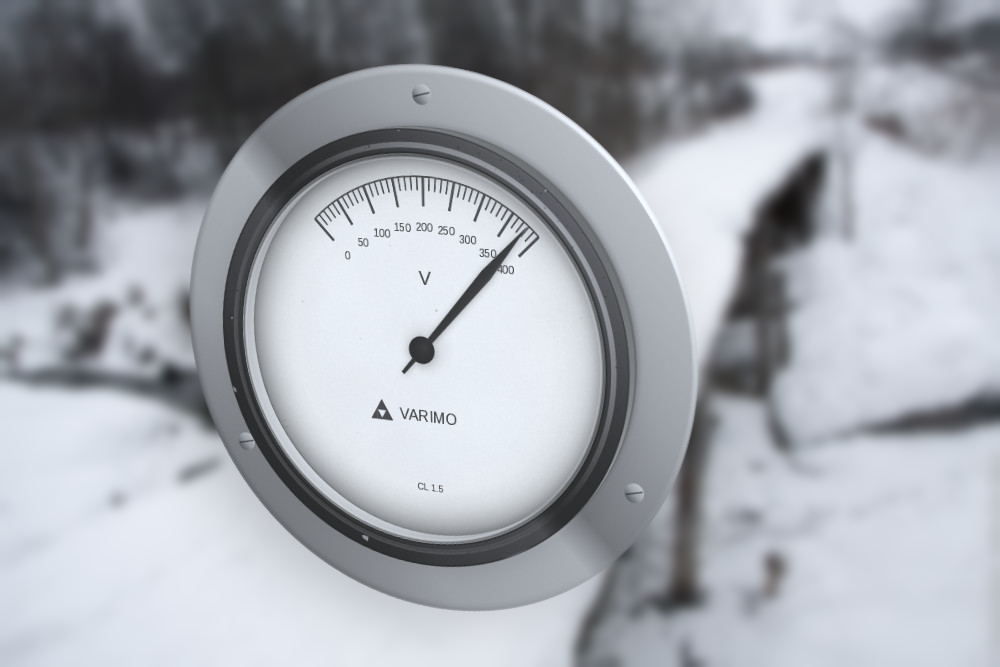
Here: 380 V
